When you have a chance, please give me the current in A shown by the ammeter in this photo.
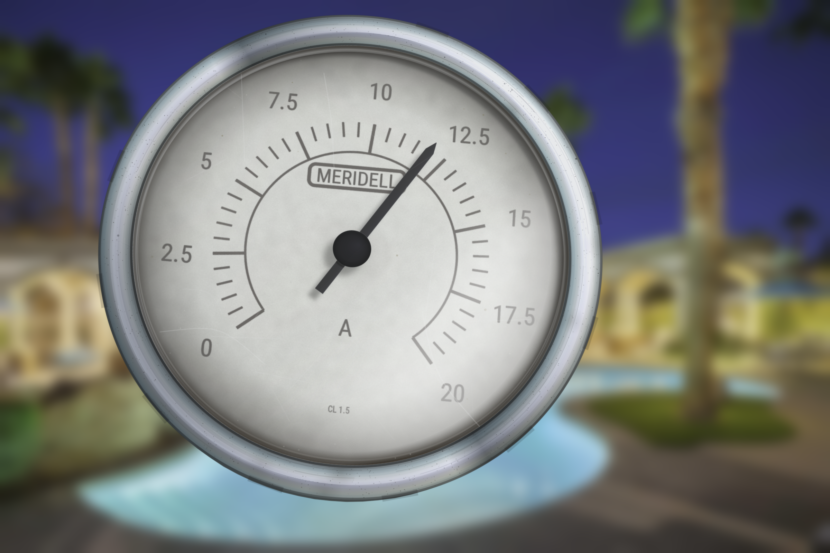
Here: 12 A
